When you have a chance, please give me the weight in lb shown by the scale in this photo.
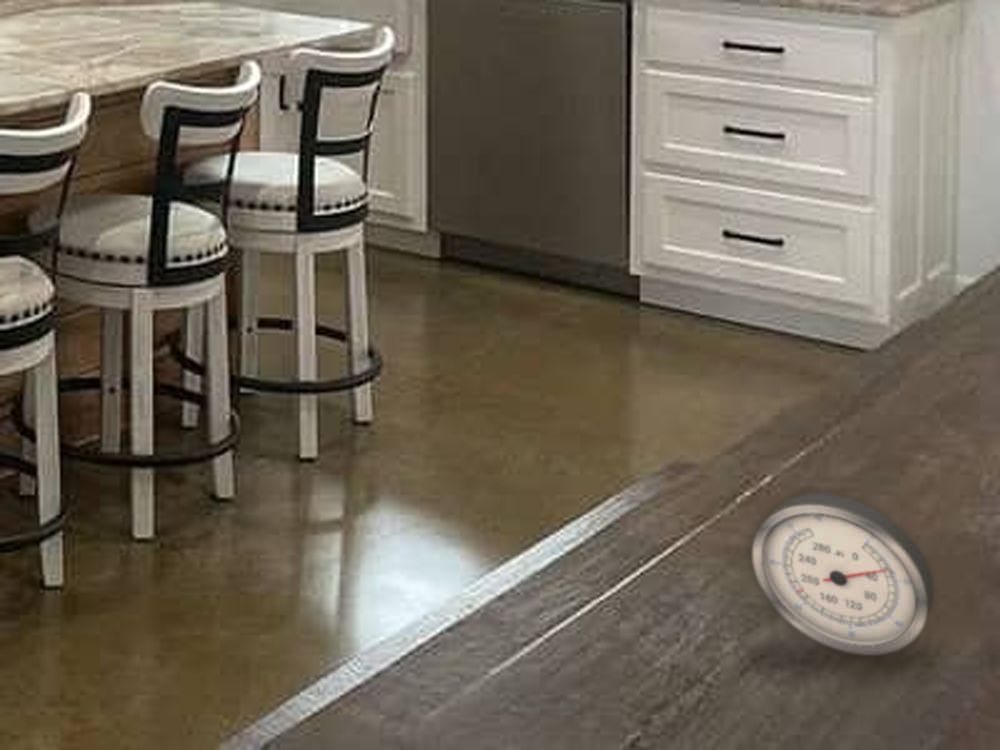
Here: 30 lb
